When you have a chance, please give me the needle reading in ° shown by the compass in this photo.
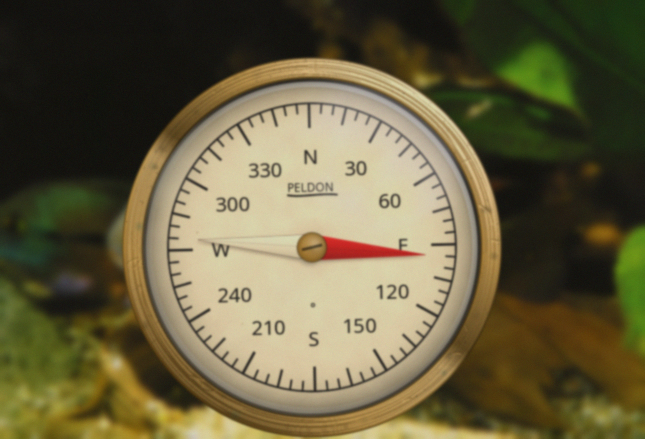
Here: 95 °
